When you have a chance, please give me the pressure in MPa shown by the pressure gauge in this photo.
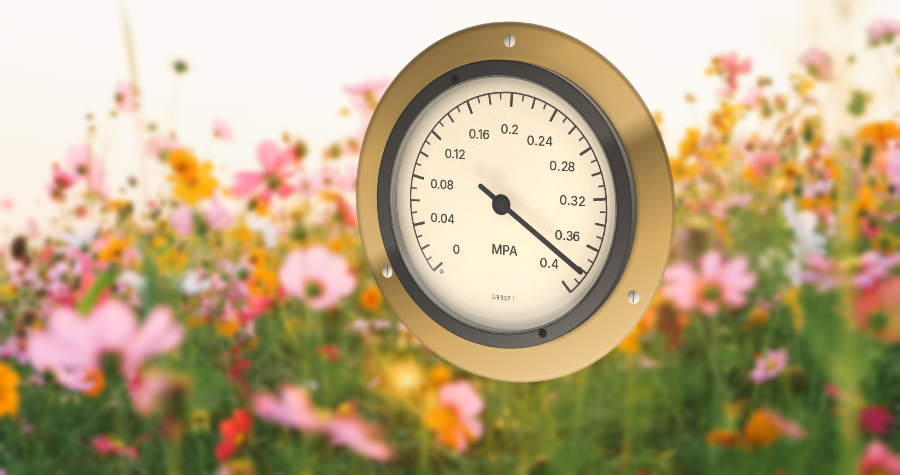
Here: 0.38 MPa
